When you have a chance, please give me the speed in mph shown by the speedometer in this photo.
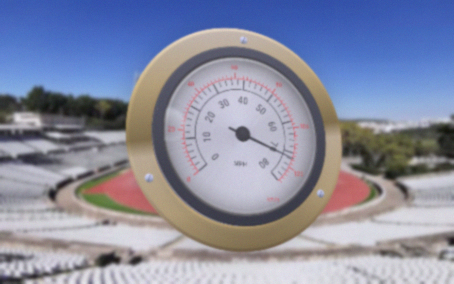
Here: 72 mph
